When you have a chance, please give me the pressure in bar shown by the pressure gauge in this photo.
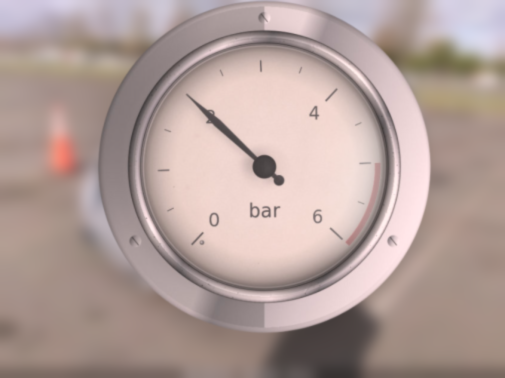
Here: 2 bar
